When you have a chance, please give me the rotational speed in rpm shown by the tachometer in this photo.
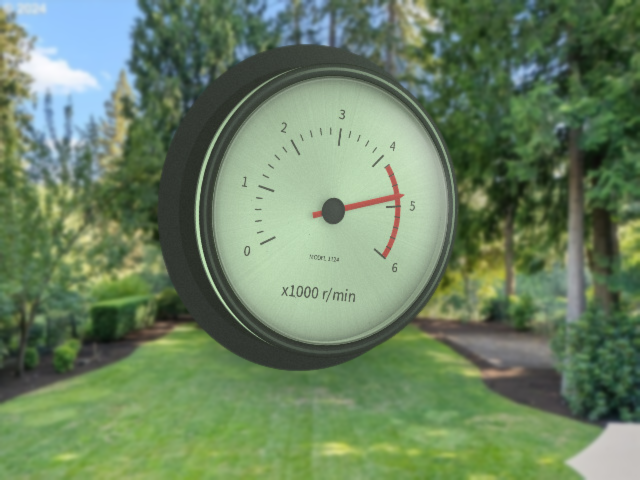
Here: 4800 rpm
